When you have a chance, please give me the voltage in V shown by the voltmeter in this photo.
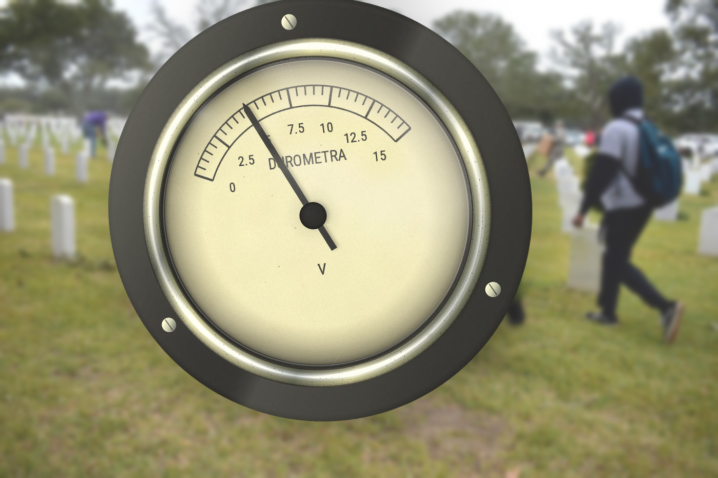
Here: 5 V
